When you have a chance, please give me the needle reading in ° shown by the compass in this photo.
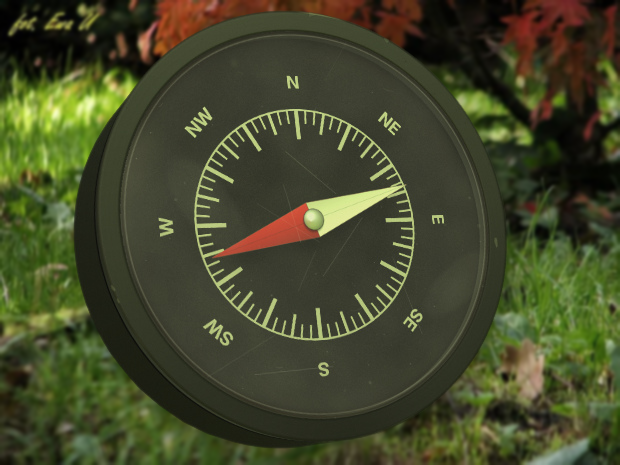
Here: 252.5 °
